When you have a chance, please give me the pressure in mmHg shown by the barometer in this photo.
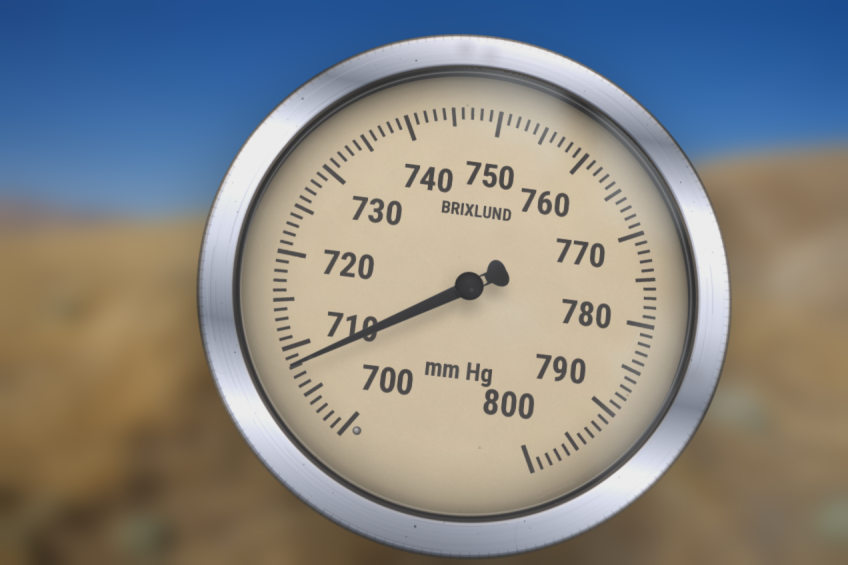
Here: 708 mmHg
